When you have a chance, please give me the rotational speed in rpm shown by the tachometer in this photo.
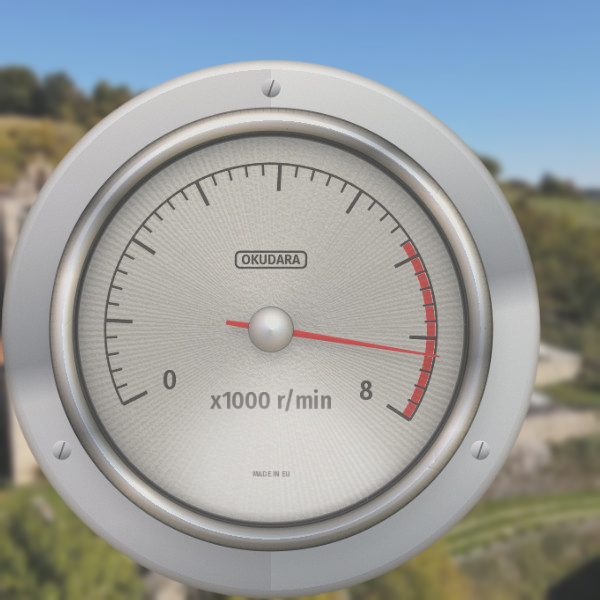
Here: 7200 rpm
